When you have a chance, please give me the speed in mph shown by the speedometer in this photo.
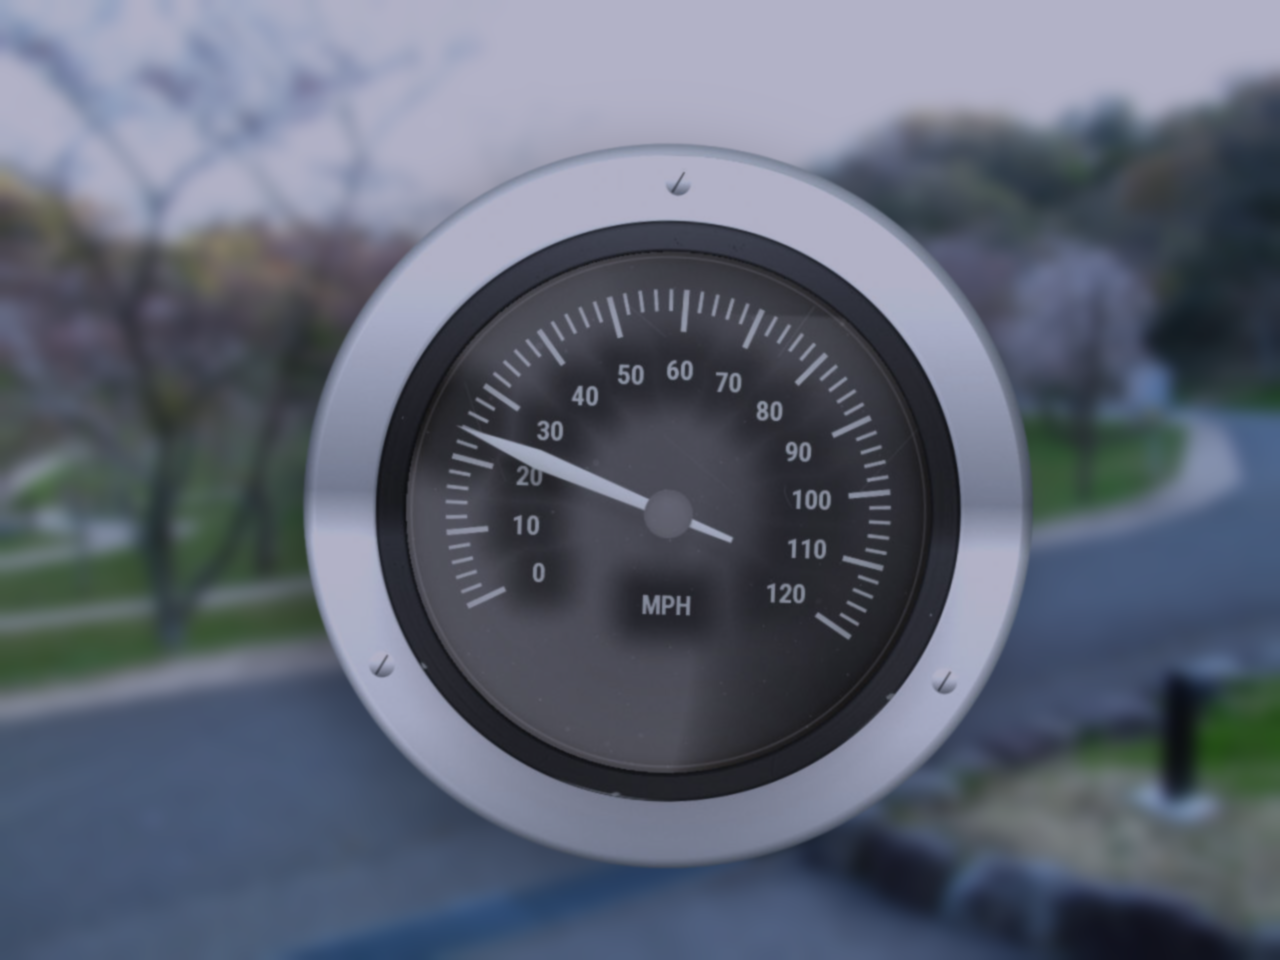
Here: 24 mph
